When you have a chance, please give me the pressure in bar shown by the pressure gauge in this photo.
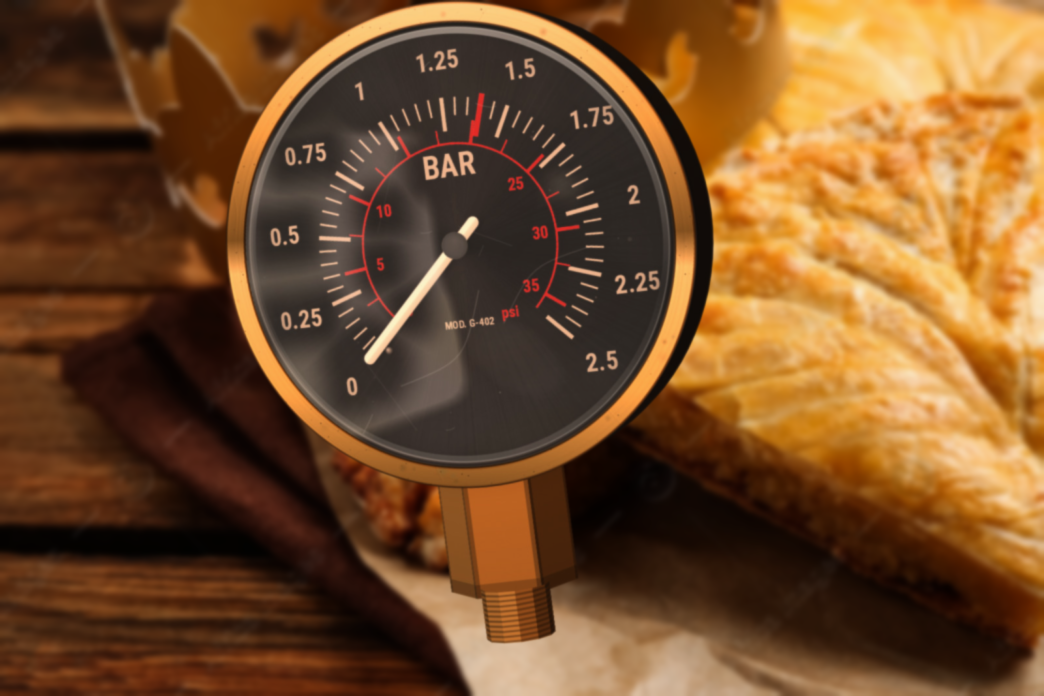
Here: 0 bar
